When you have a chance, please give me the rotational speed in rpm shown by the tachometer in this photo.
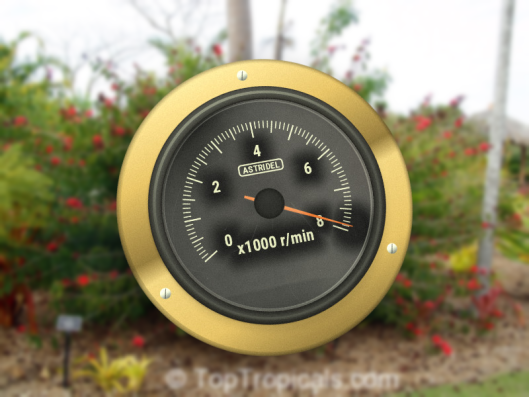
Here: 7900 rpm
